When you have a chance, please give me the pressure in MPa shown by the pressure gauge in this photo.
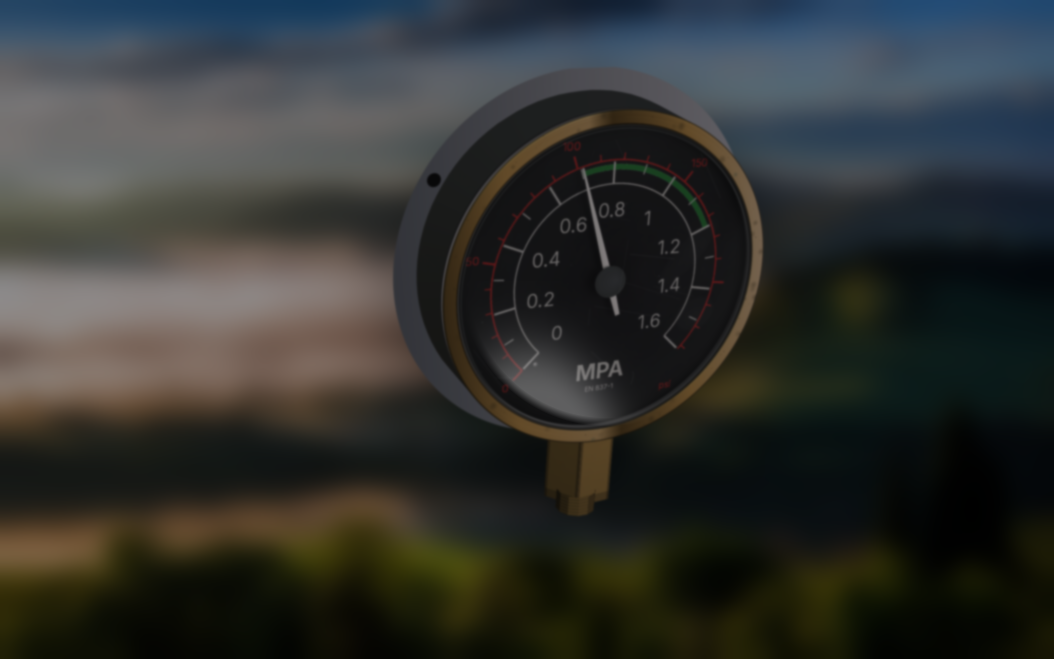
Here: 0.7 MPa
